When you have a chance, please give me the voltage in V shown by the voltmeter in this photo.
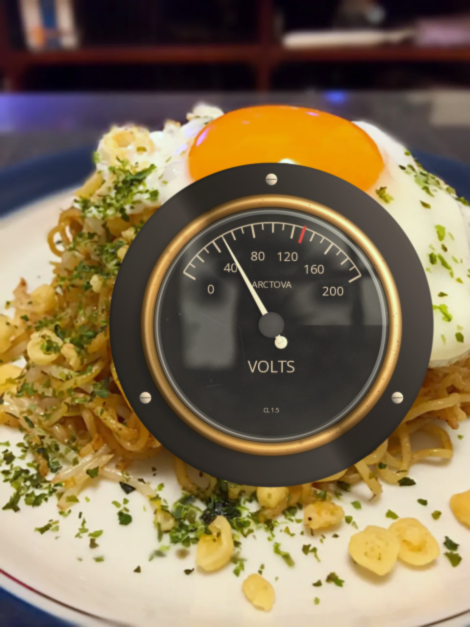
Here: 50 V
